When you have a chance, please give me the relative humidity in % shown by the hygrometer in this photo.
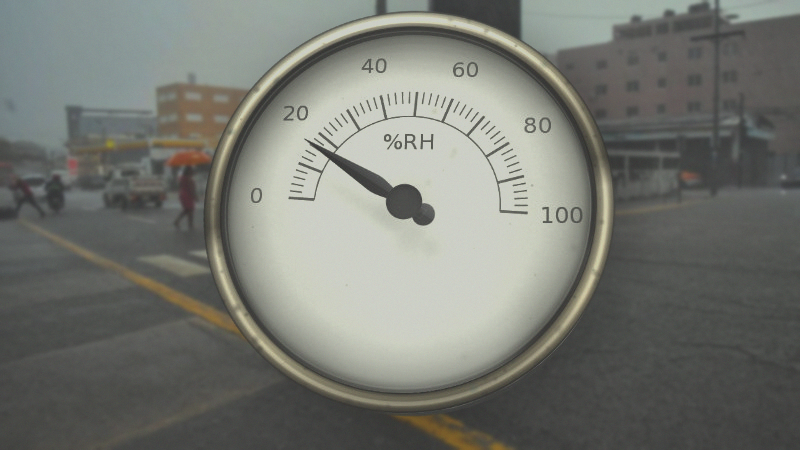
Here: 16 %
